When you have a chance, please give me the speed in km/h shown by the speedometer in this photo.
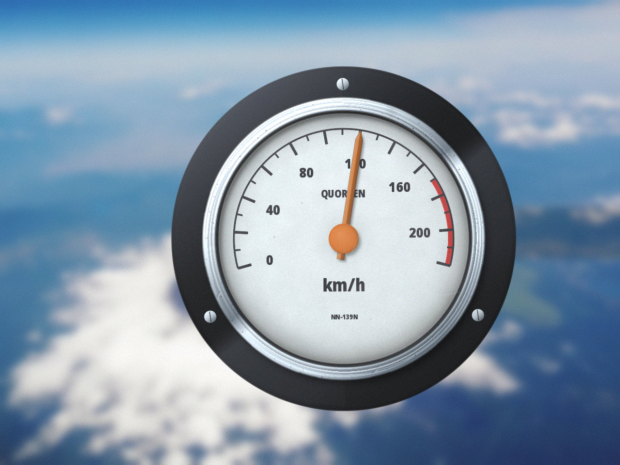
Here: 120 km/h
